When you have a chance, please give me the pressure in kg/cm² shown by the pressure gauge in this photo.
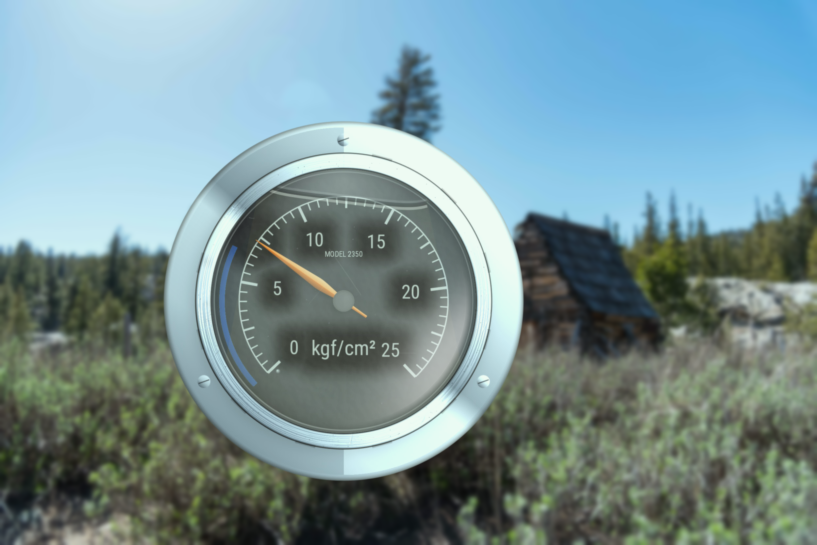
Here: 7.25 kg/cm²
